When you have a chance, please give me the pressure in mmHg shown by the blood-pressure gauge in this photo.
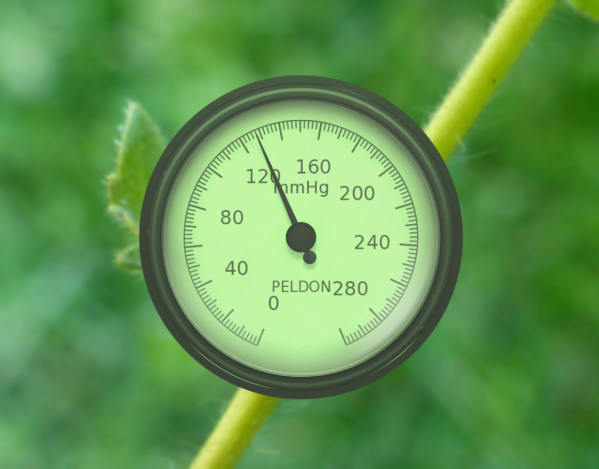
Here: 128 mmHg
